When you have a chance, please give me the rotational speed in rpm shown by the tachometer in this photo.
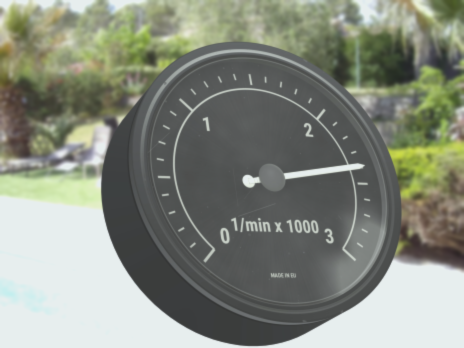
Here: 2400 rpm
